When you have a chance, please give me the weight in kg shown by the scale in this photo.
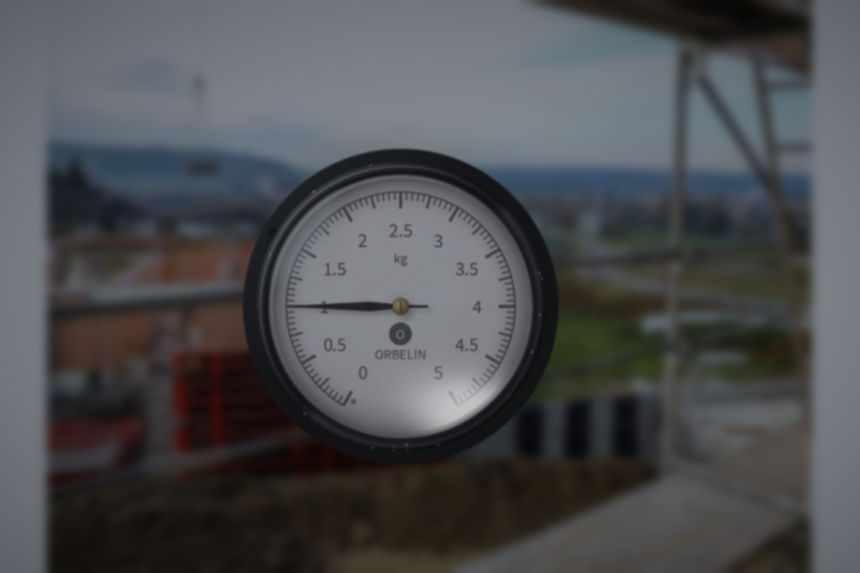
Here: 1 kg
